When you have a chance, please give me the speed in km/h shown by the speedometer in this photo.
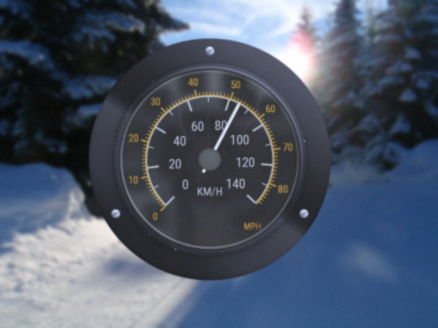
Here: 85 km/h
